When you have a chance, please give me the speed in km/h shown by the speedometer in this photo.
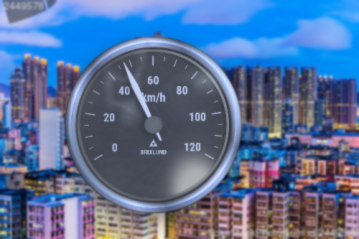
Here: 47.5 km/h
